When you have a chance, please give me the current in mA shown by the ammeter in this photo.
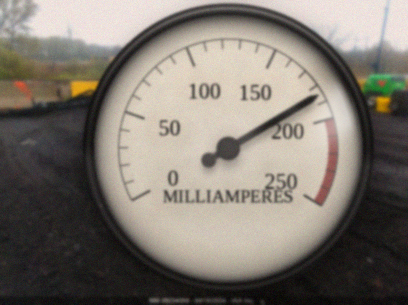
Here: 185 mA
